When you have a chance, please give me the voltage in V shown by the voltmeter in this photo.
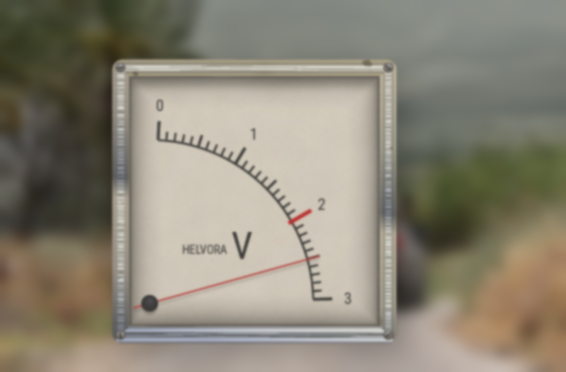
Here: 2.5 V
